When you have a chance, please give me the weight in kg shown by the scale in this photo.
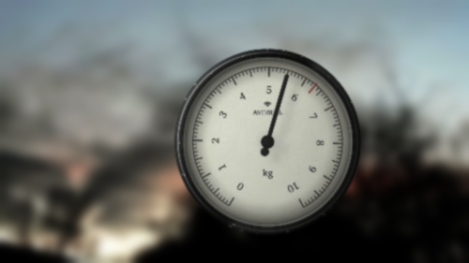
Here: 5.5 kg
